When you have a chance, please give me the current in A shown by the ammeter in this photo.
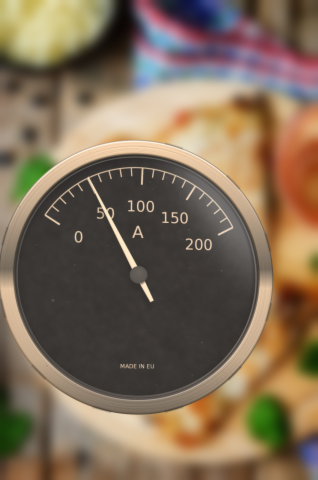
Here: 50 A
